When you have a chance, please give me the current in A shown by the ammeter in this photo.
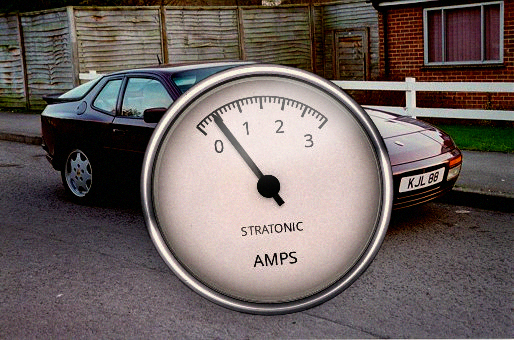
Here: 0.4 A
